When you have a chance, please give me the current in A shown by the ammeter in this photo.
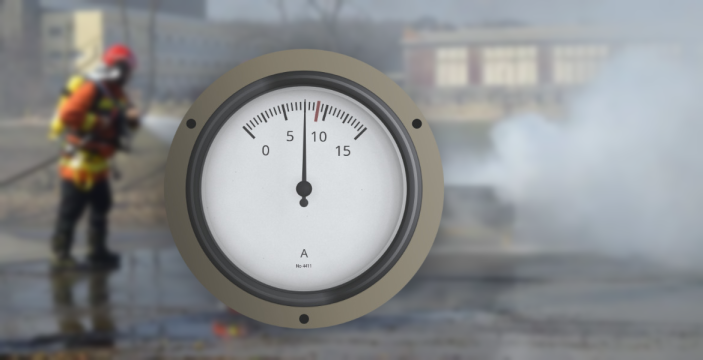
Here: 7.5 A
